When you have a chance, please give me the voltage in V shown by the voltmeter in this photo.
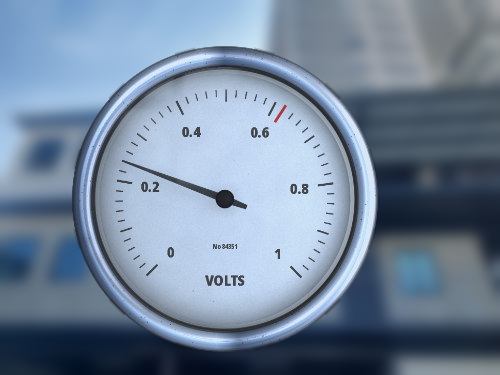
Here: 0.24 V
